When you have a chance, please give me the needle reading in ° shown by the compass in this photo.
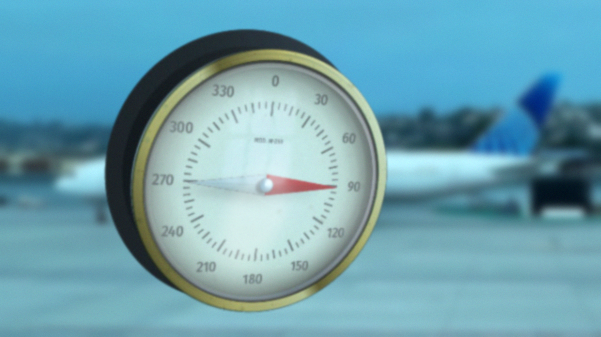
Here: 90 °
